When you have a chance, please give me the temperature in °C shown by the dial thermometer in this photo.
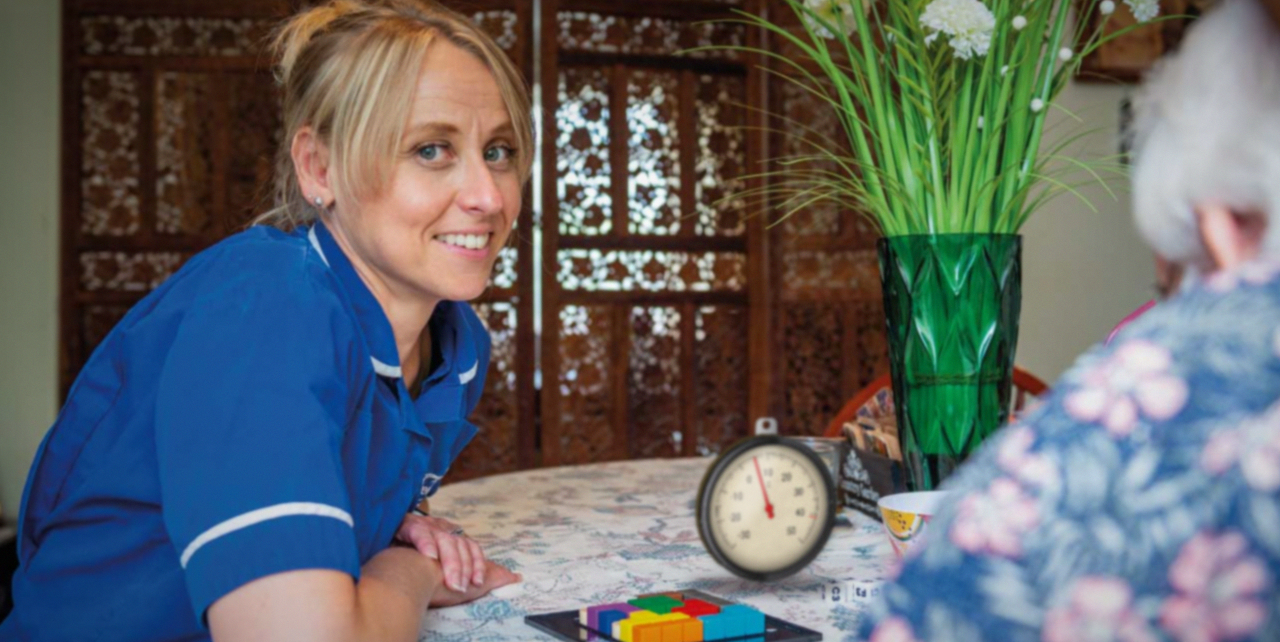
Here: 5 °C
